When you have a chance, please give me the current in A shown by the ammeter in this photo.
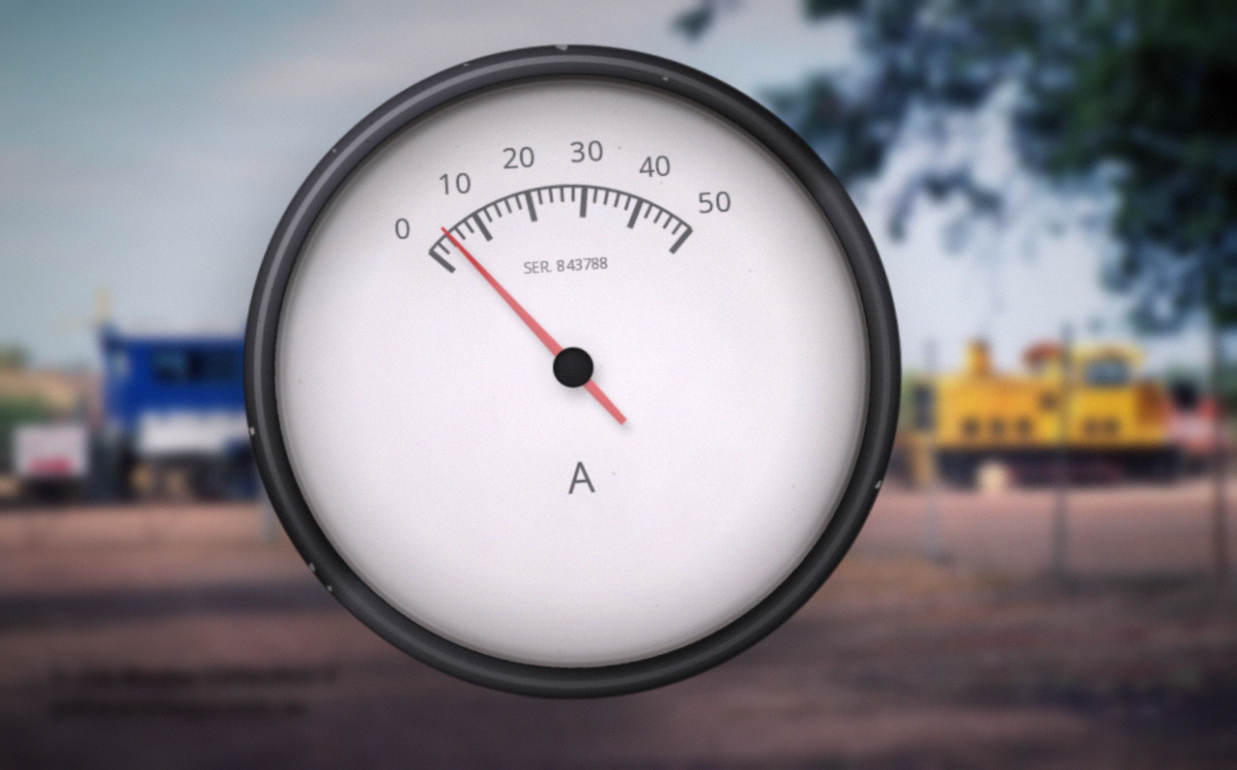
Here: 4 A
